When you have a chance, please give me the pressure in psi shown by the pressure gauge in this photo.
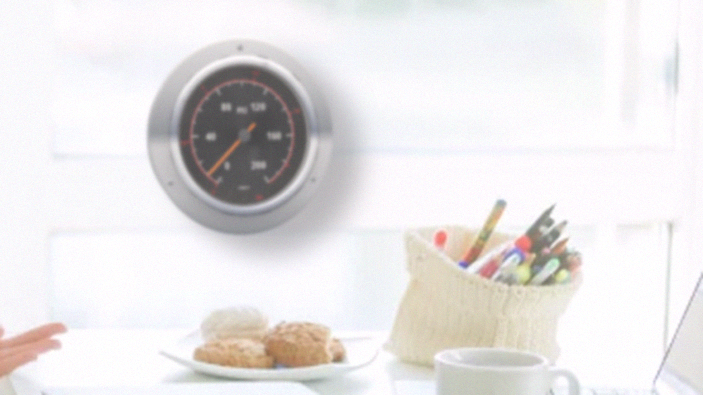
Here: 10 psi
